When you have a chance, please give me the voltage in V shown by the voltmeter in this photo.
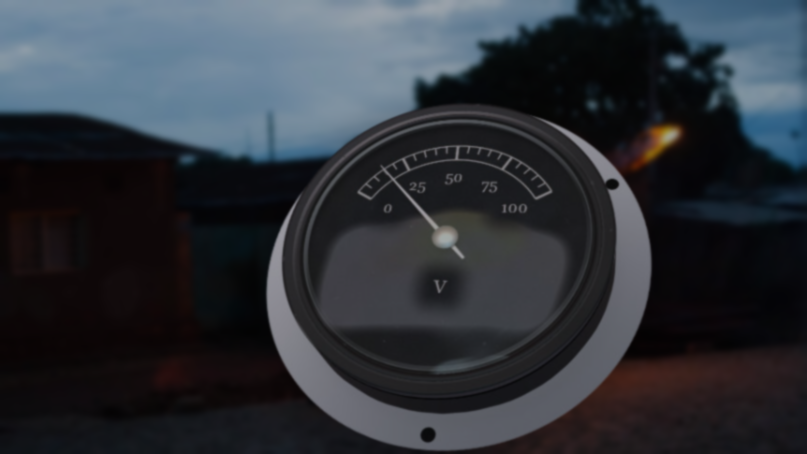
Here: 15 V
